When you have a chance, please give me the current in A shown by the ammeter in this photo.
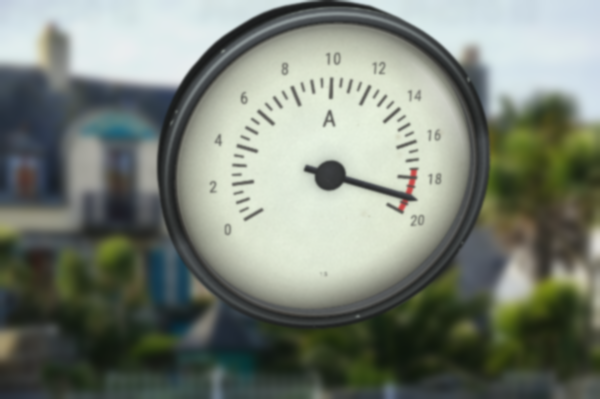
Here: 19 A
